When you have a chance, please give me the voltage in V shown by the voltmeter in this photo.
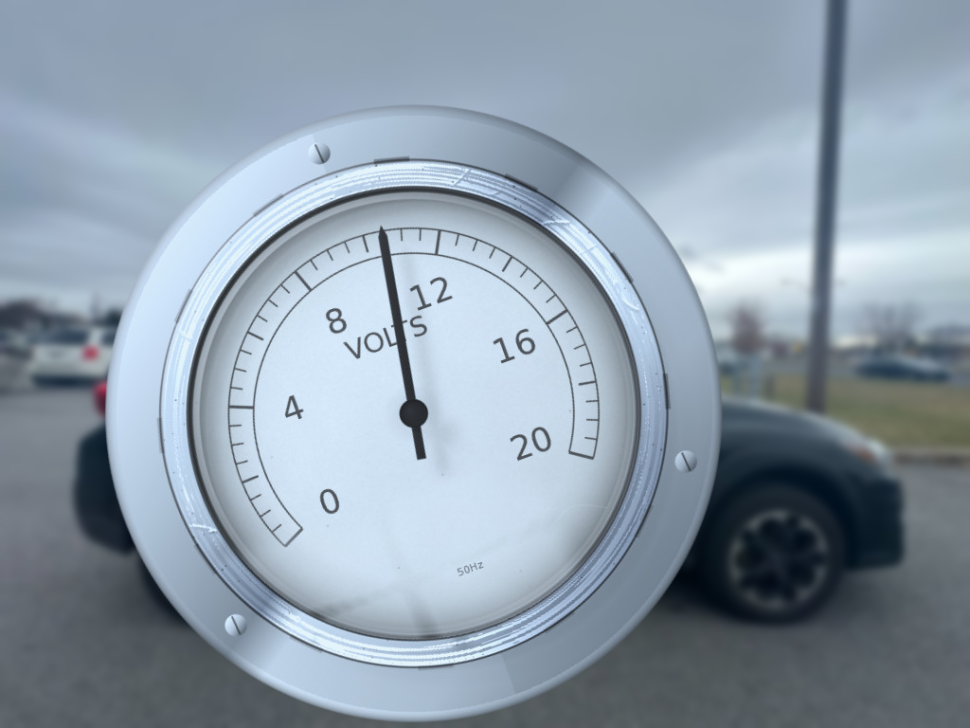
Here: 10.5 V
